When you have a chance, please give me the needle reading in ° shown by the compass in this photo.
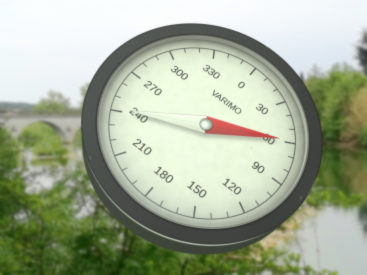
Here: 60 °
